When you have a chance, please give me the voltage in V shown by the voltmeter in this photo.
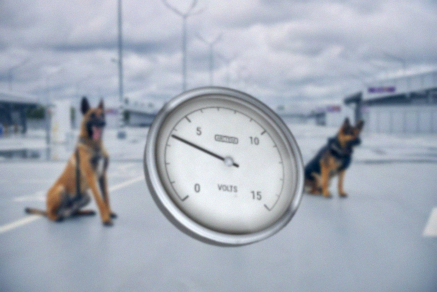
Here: 3.5 V
